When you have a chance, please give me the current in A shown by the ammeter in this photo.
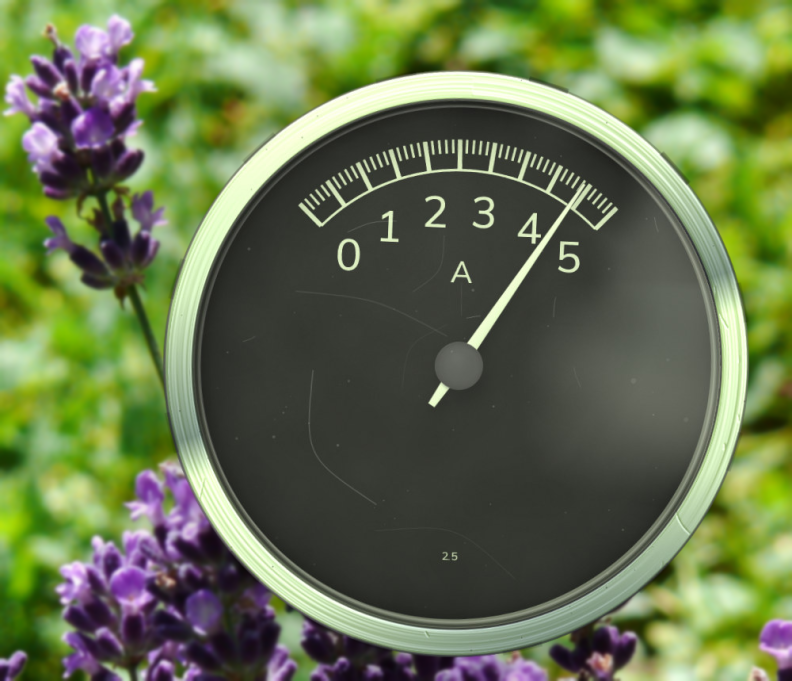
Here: 4.4 A
